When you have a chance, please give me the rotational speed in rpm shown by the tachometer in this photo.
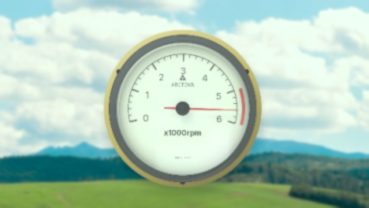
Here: 5600 rpm
